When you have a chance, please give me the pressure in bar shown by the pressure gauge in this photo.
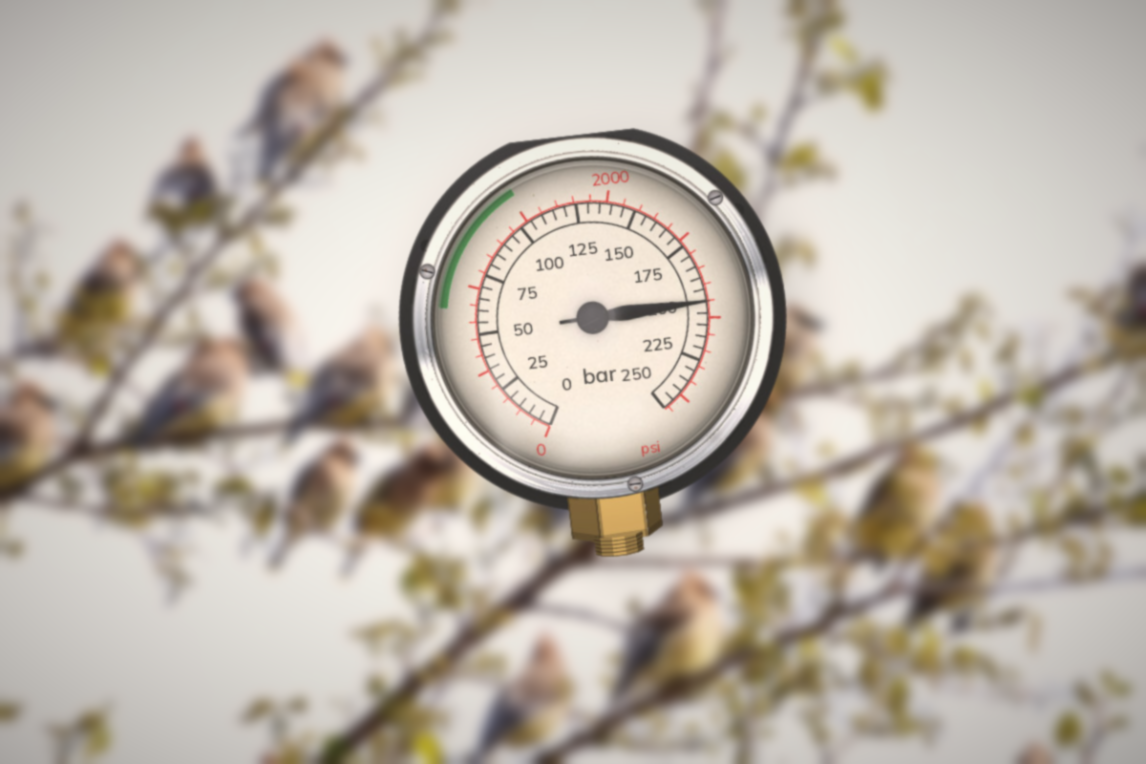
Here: 200 bar
